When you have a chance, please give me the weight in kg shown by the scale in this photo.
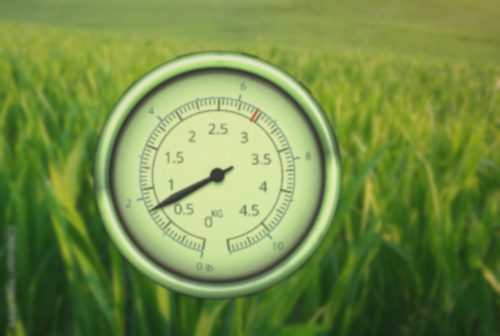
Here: 0.75 kg
